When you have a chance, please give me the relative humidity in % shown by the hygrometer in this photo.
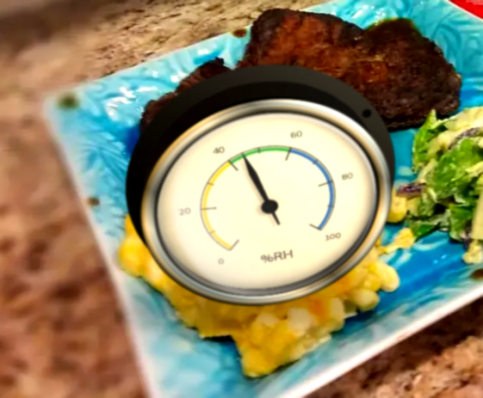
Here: 45 %
